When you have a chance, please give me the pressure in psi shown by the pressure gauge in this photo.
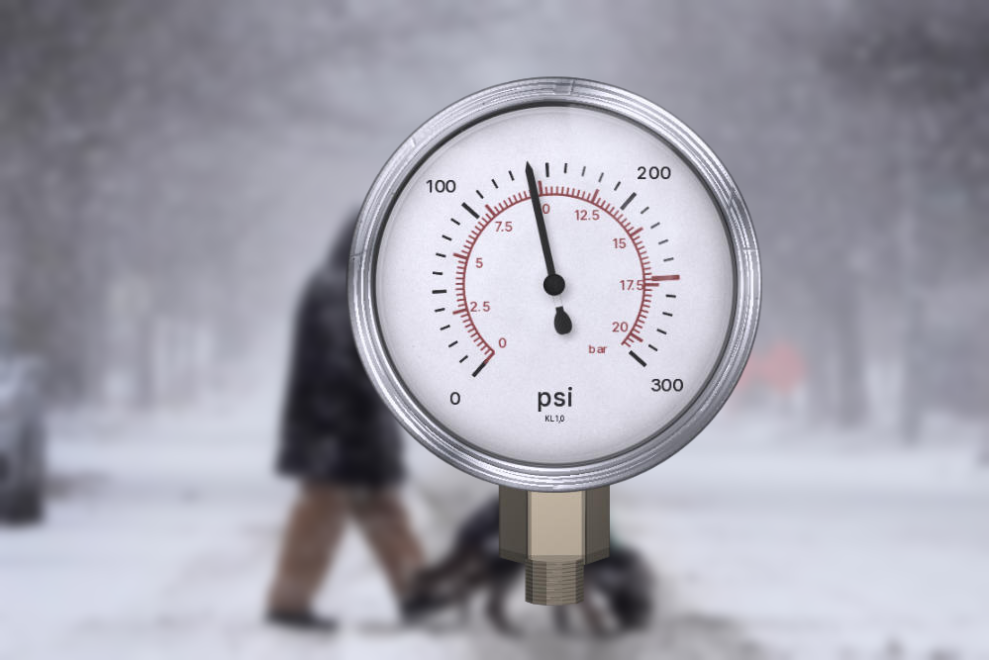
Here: 140 psi
